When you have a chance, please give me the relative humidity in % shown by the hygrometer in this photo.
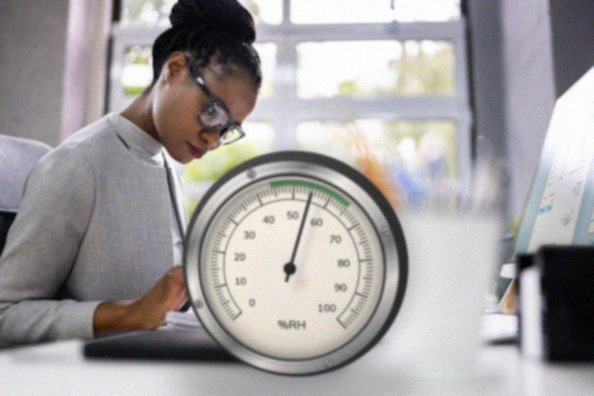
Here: 55 %
